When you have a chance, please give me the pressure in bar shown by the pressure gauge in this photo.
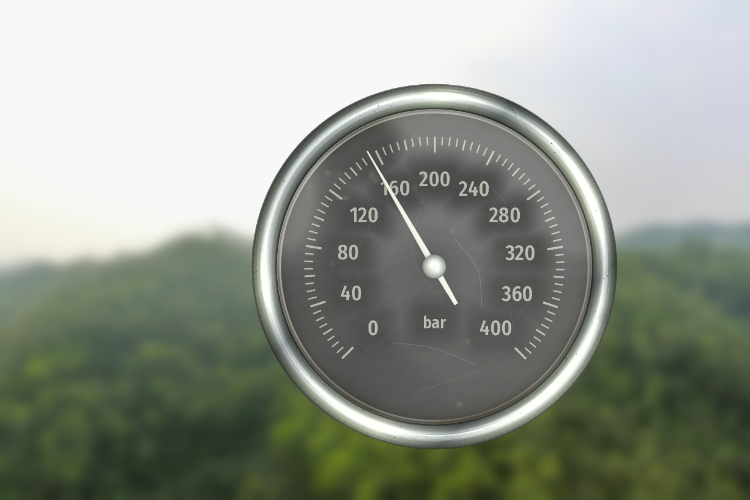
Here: 155 bar
